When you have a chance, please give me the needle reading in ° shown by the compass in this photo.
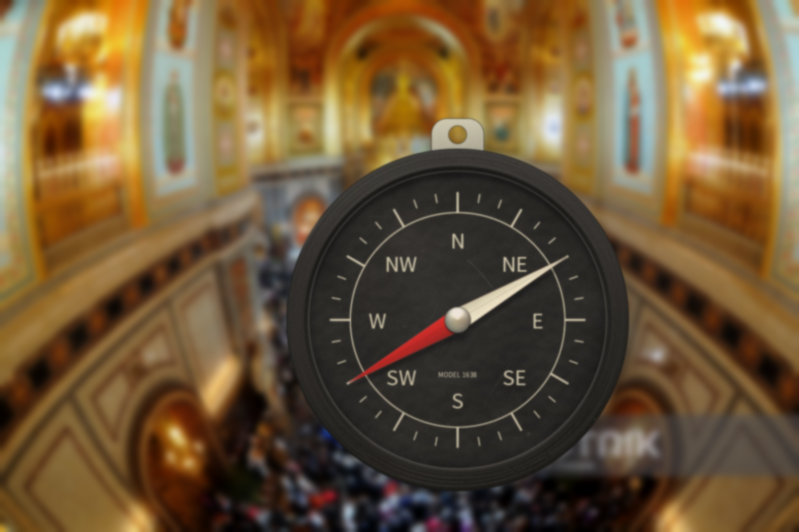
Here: 240 °
